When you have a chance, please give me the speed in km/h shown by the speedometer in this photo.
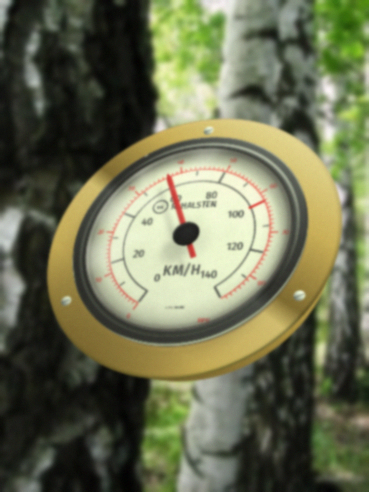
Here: 60 km/h
